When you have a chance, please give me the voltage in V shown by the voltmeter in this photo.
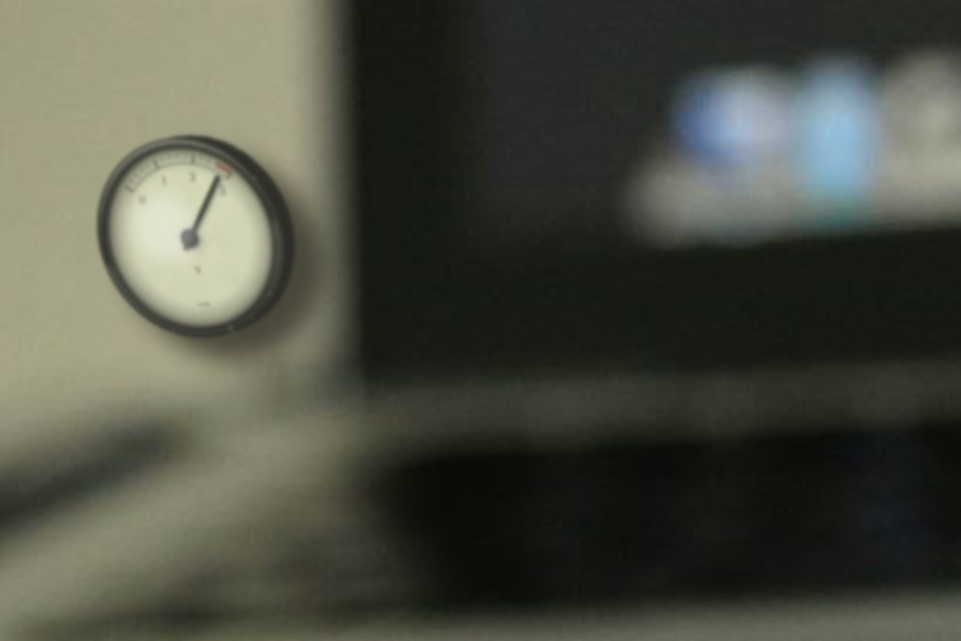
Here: 2.8 V
